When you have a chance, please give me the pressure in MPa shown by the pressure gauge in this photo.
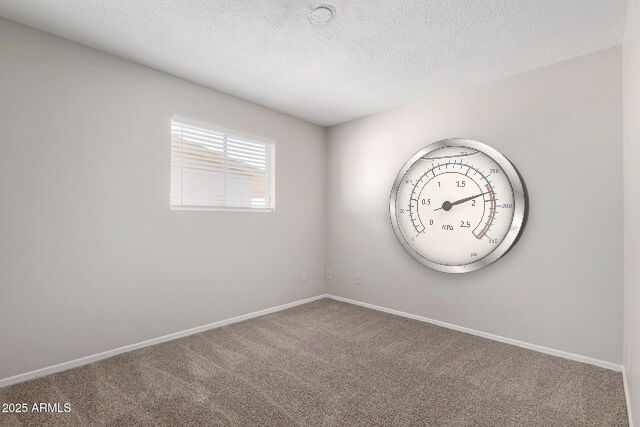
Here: 1.9 MPa
